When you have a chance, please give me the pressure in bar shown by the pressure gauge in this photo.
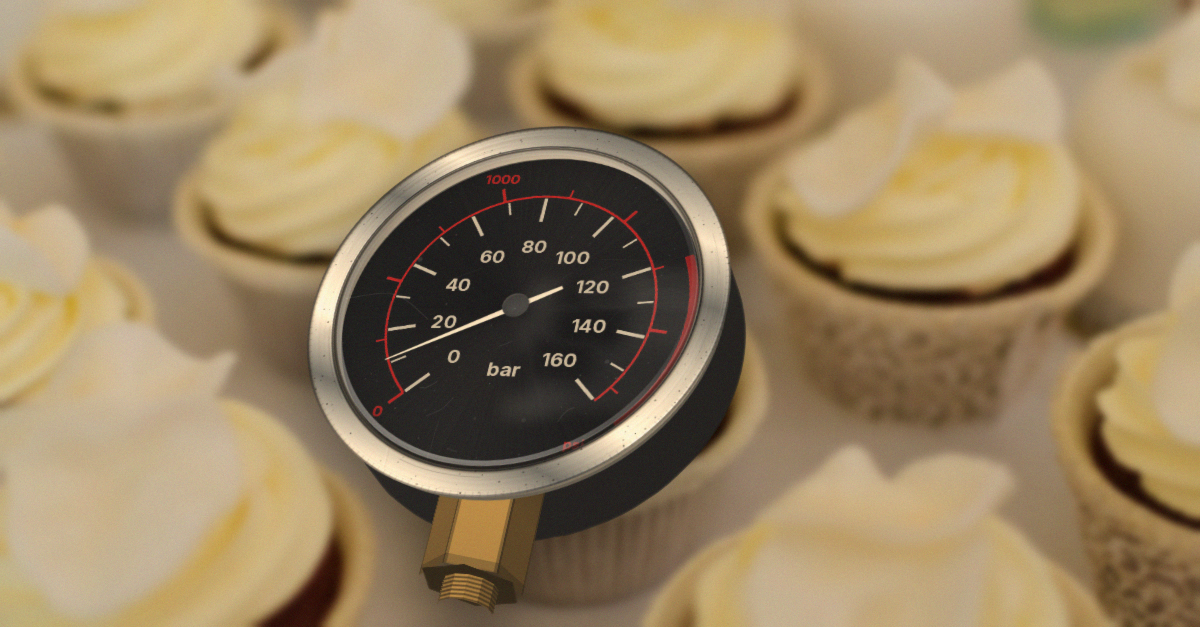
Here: 10 bar
